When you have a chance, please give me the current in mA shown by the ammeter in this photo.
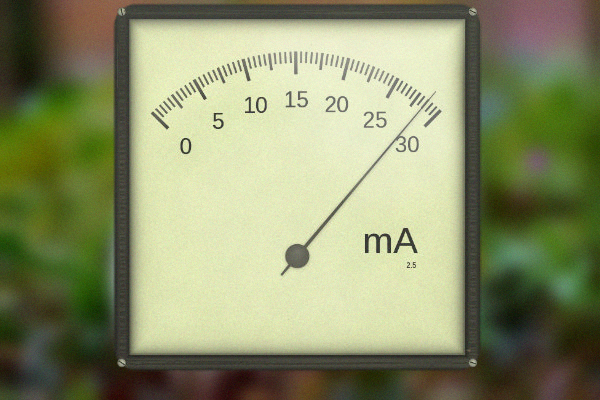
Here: 28.5 mA
